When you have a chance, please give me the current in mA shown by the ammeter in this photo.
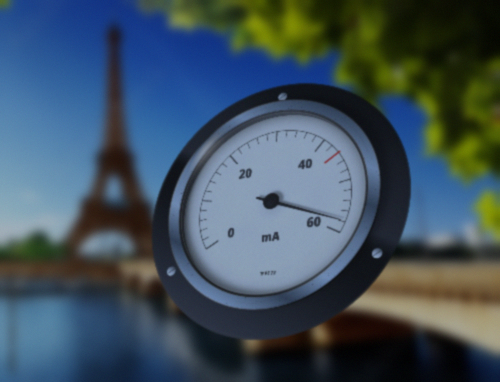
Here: 58 mA
